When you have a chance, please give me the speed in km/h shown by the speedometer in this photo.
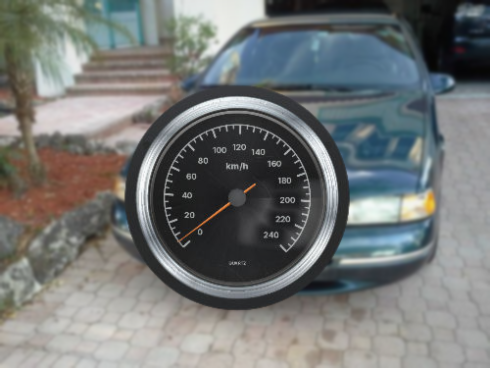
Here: 5 km/h
